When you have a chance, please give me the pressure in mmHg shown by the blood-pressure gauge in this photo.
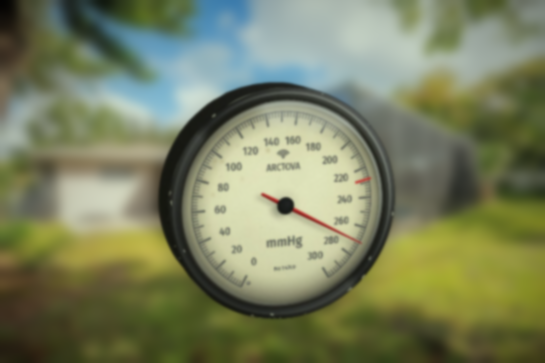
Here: 270 mmHg
